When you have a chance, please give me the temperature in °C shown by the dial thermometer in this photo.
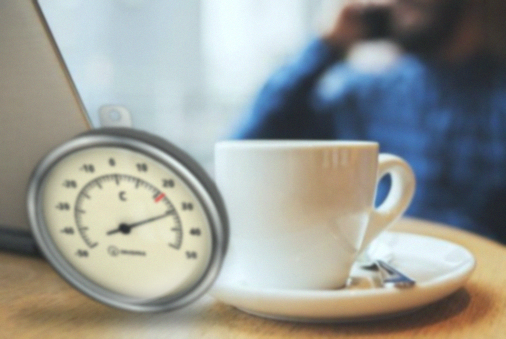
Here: 30 °C
